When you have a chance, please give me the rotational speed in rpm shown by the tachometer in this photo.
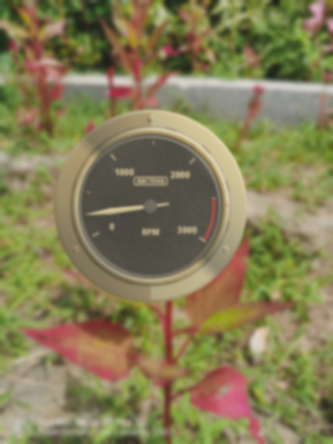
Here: 250 rpm
